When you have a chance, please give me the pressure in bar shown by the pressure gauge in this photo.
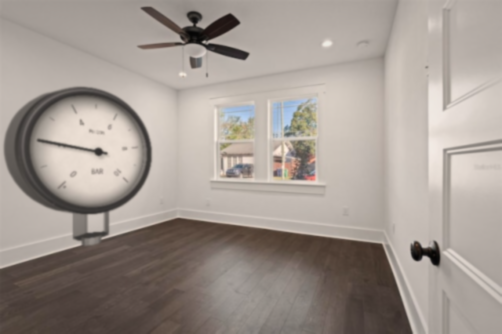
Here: 2 bar
